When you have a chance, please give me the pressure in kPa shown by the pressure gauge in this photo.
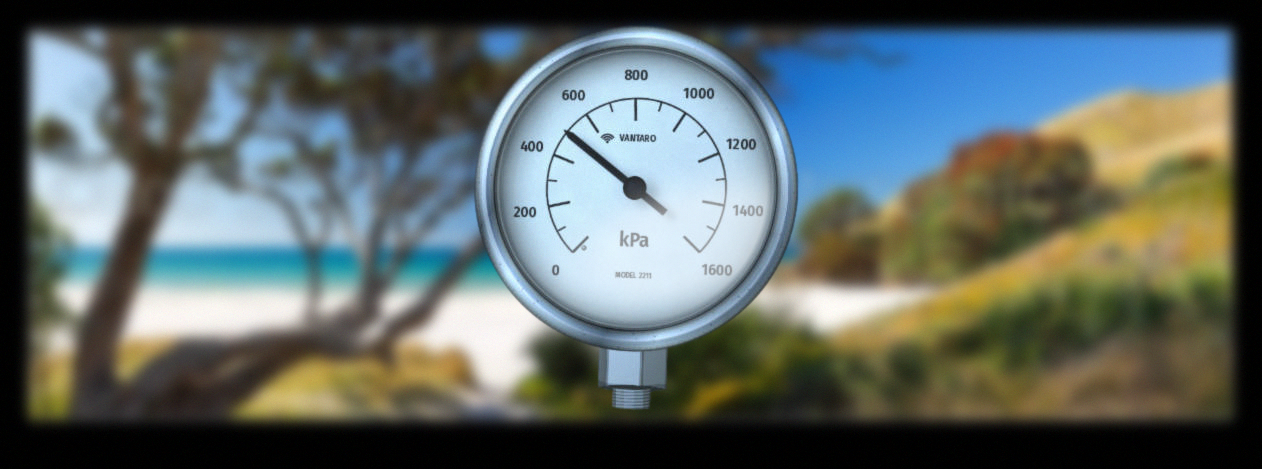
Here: 500 kPa
